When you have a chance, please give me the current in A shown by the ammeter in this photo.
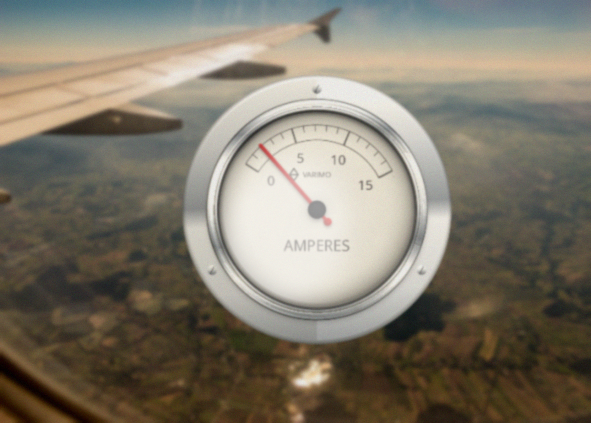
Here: 2 A
